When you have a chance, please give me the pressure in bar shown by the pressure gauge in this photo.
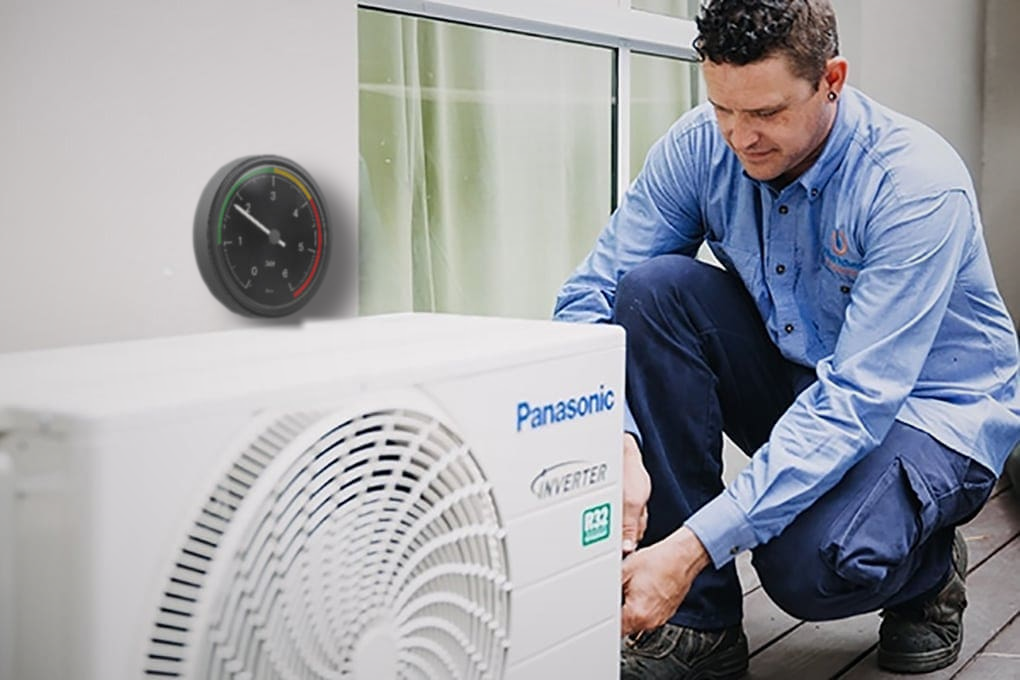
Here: 1.75 bar
